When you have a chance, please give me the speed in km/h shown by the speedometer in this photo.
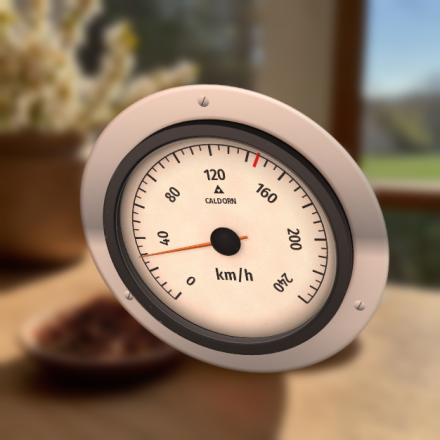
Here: 30 km/h
